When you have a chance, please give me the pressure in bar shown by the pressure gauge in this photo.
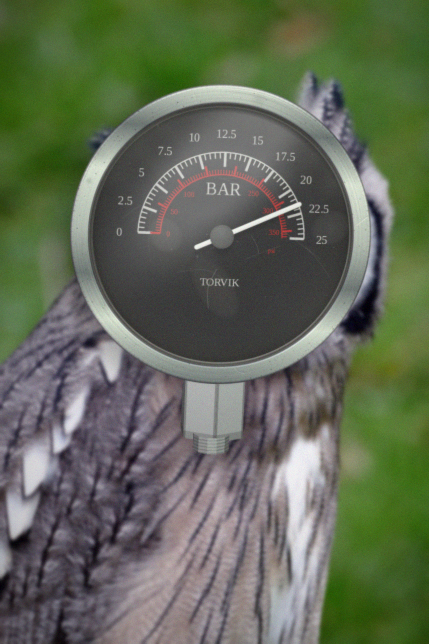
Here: 21.5 bar
